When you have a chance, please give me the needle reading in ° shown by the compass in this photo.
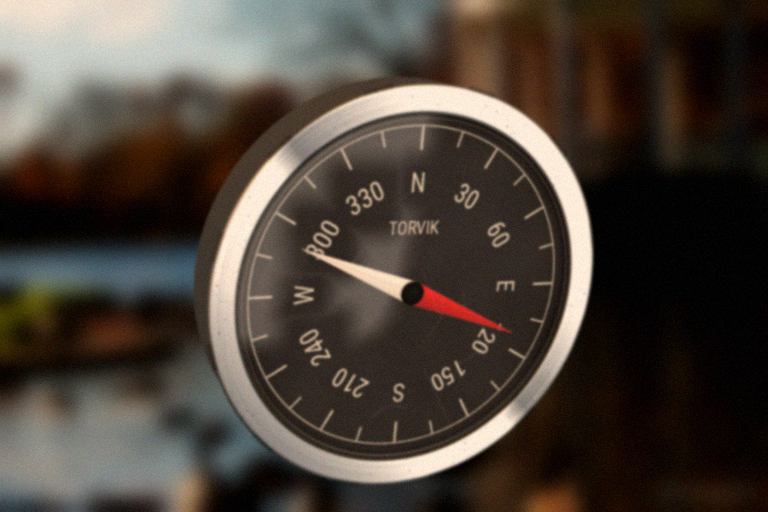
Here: 112.5 °
